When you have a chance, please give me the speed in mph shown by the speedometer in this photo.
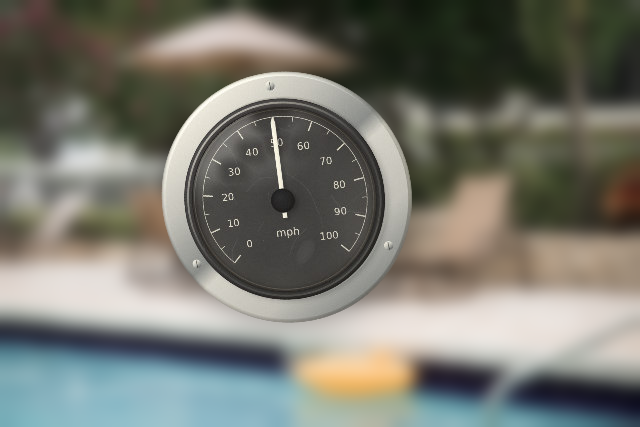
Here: 50 mph
